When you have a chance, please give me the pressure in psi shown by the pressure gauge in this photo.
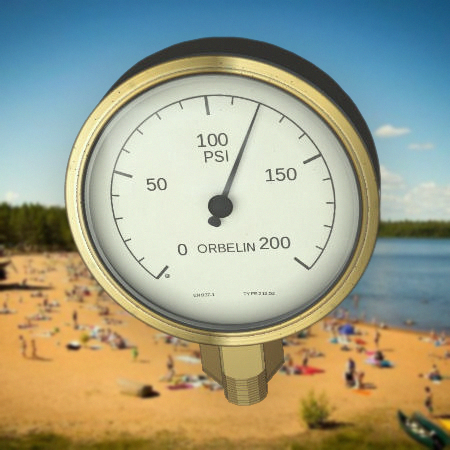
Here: 120 psi
